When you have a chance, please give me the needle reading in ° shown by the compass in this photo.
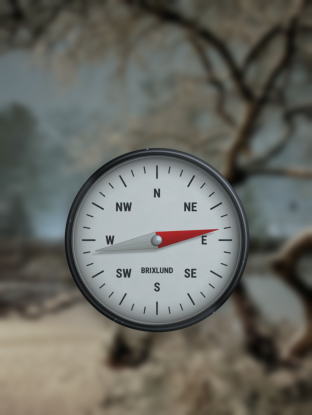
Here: 80 °
